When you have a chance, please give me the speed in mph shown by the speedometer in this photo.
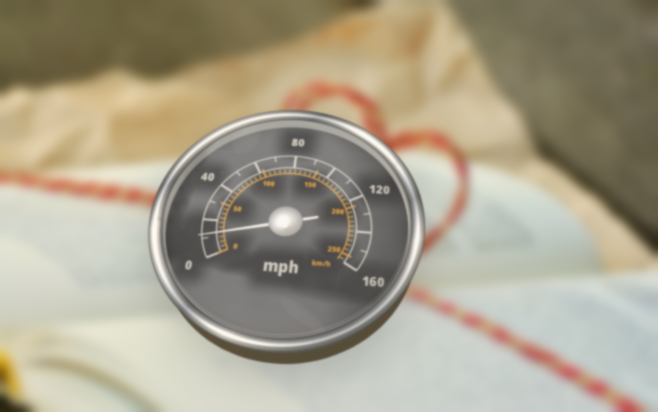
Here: 10 mph
